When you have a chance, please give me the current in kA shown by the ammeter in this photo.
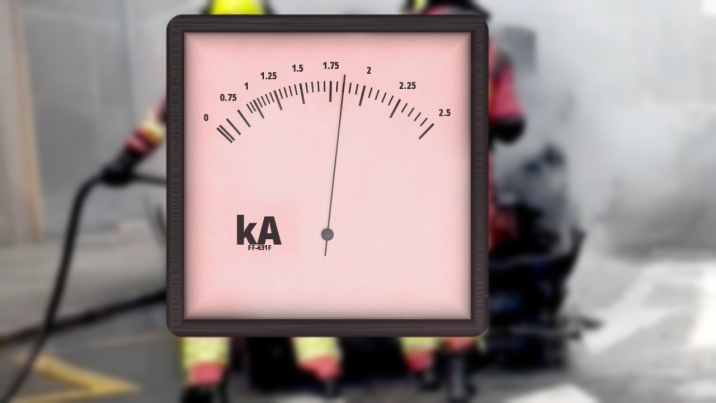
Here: 1.85 kA
